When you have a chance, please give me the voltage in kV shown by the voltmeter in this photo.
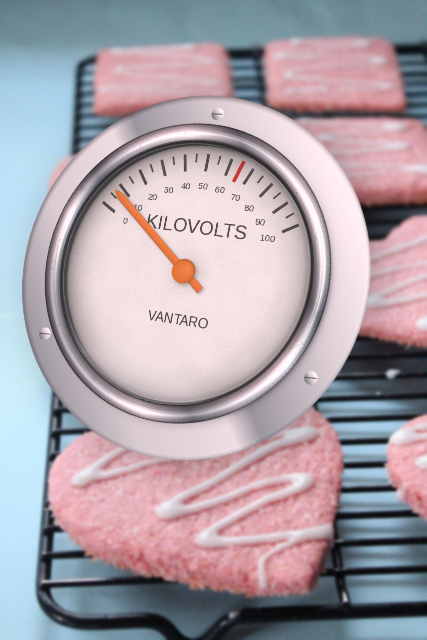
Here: 7.5 kV
